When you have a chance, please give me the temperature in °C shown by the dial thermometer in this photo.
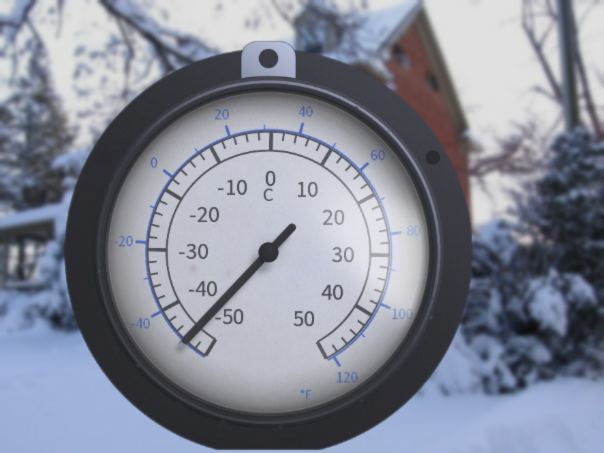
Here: -46 °C
